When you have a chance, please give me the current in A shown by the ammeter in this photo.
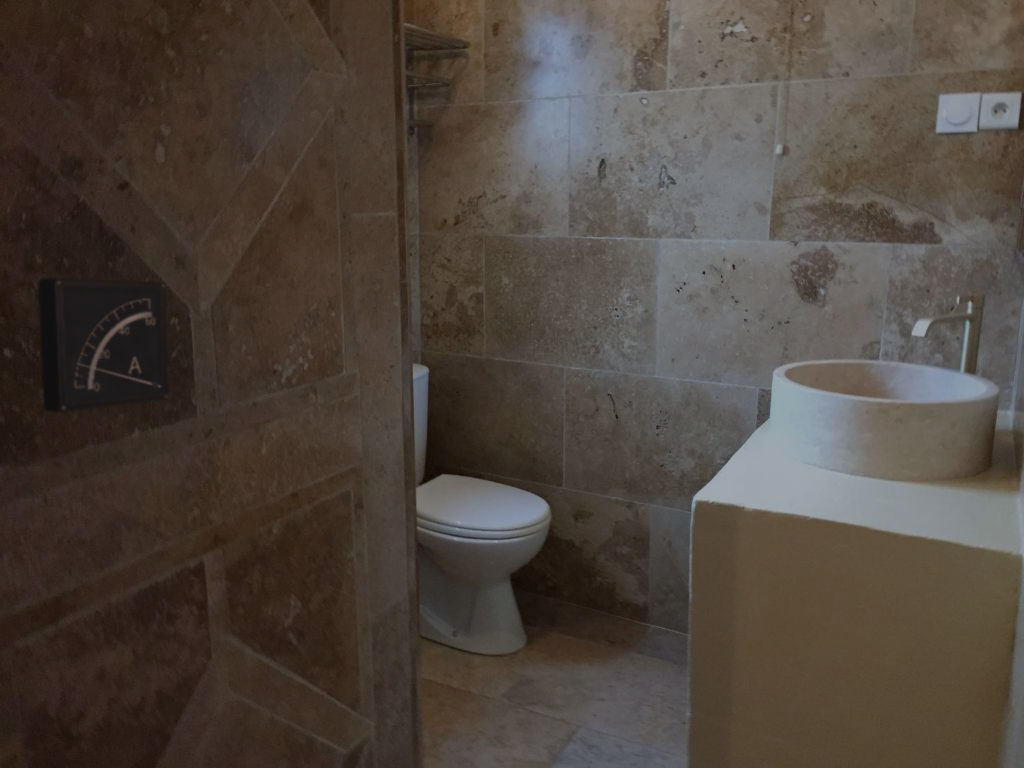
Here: 10 A
